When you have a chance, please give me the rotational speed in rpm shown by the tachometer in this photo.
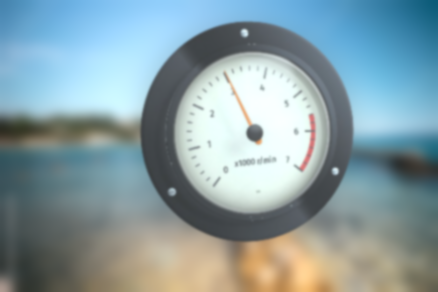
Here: 3000 rpm
